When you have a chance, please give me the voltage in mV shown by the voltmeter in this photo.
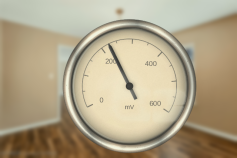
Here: 225 mV
